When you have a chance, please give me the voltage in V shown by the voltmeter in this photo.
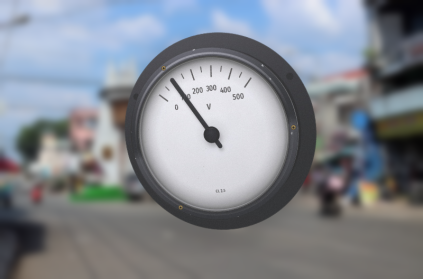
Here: 100 V
